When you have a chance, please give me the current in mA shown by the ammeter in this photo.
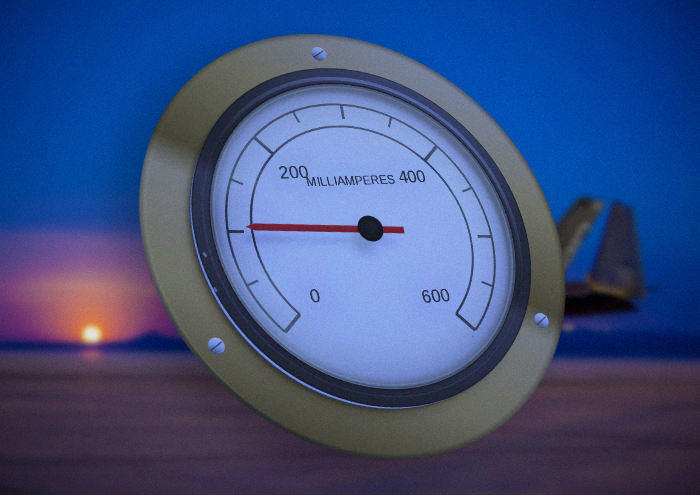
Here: 100 mA
